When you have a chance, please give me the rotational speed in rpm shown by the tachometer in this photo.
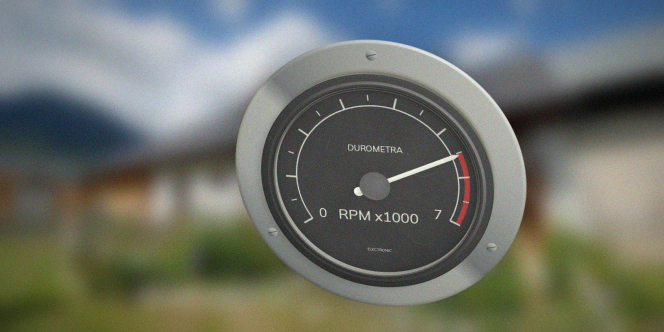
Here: 5500 rpm
